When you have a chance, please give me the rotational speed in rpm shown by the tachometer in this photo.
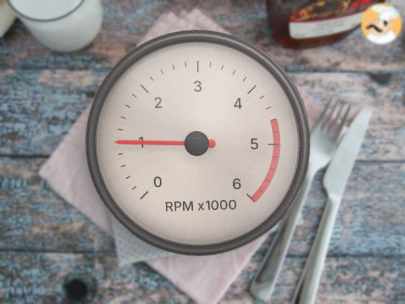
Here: 1000 rpm
